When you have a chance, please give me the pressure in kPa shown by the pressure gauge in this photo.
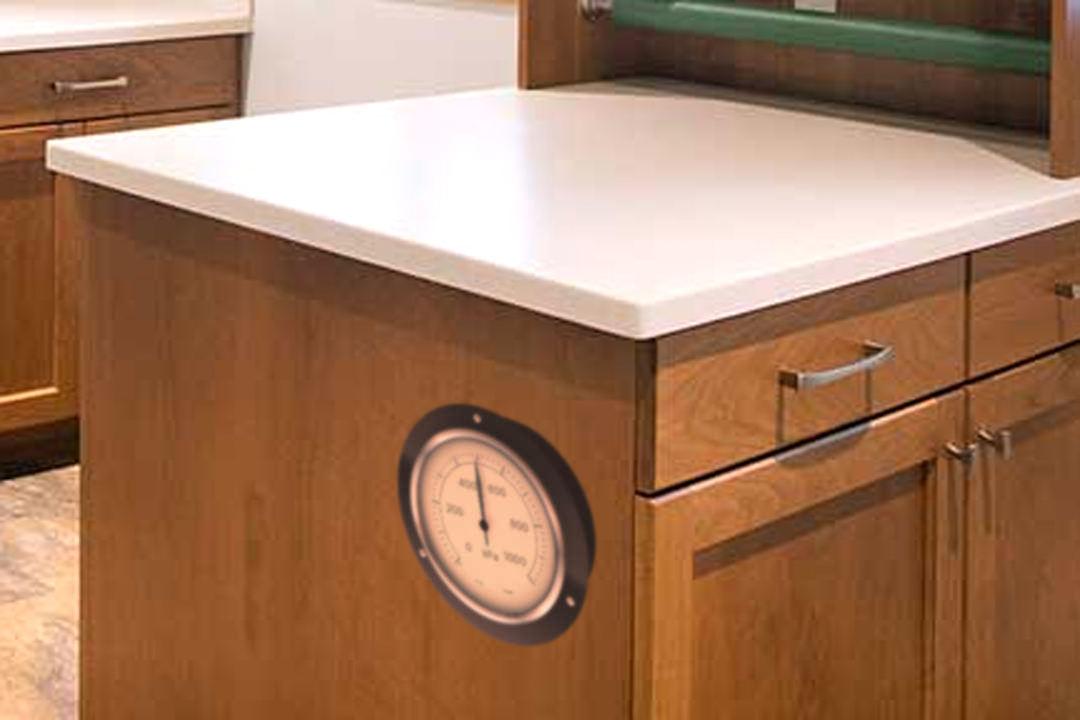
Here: 500 kPa
